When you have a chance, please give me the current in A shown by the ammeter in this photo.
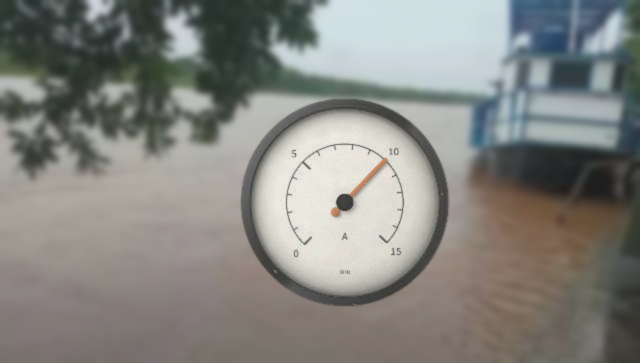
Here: 10 A
